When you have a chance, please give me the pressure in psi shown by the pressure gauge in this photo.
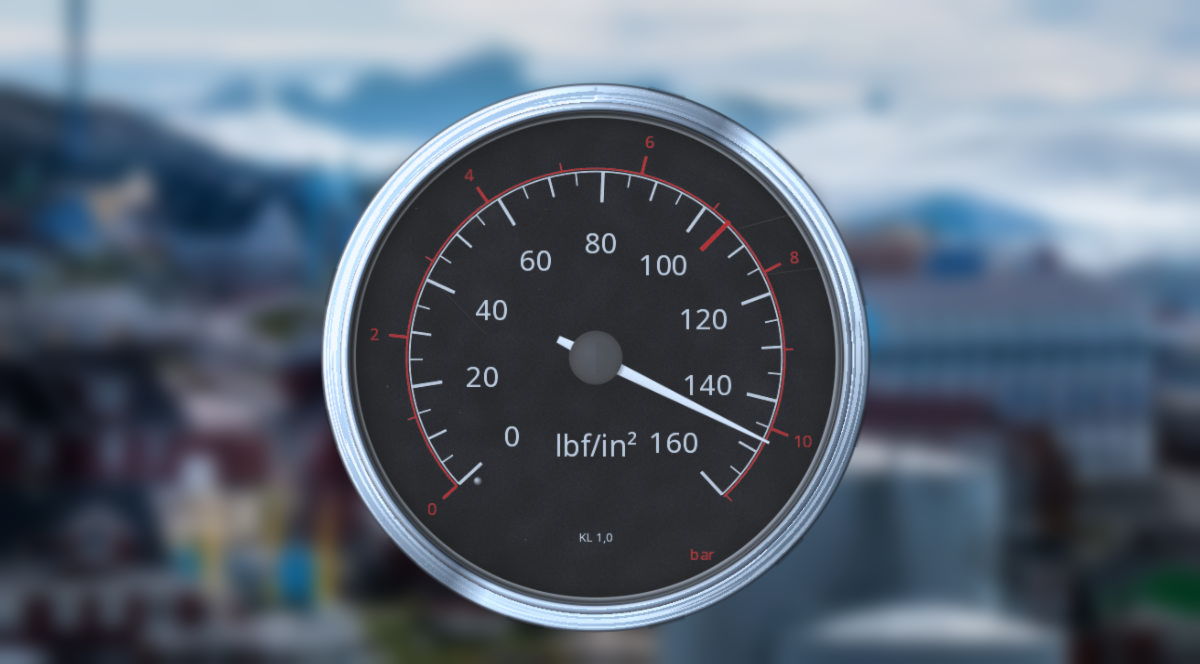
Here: 147.5 psi
